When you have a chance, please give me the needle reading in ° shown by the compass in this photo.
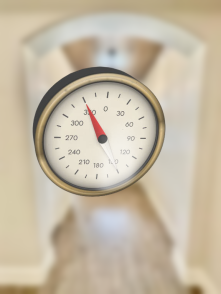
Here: 330 °
